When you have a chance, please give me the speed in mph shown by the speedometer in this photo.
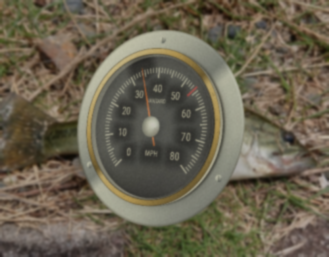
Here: 35 mph
